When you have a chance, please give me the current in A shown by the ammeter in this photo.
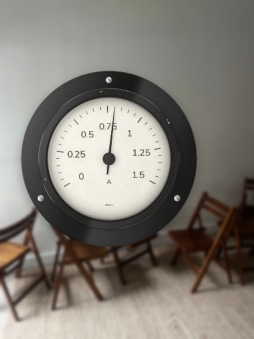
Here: 0.8 A
